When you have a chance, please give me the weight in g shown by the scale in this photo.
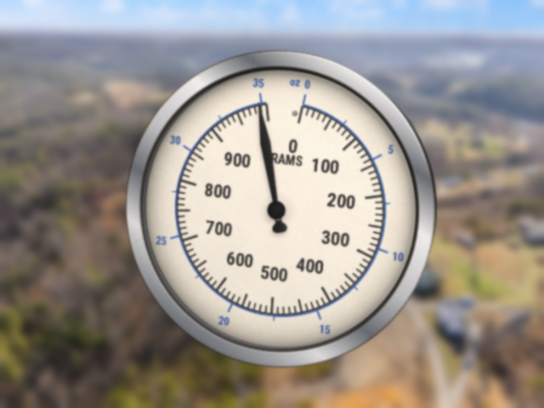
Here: 990 g
